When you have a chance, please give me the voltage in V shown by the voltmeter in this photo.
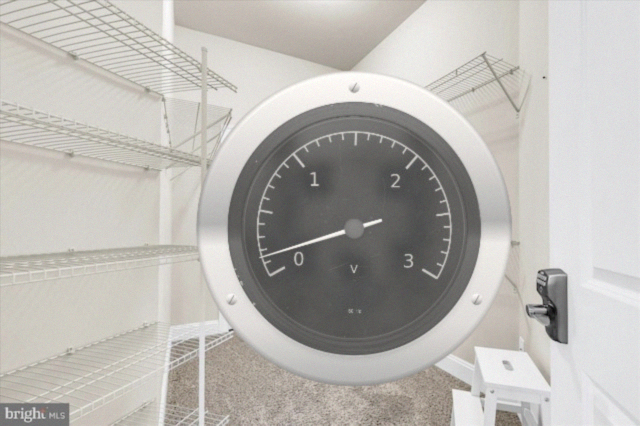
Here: 0.15 V
